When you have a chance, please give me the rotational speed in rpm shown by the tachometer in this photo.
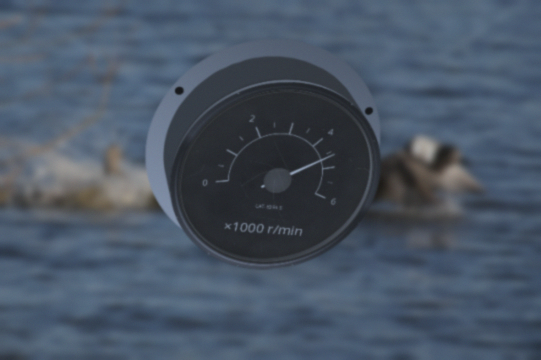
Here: 4500 rpm
